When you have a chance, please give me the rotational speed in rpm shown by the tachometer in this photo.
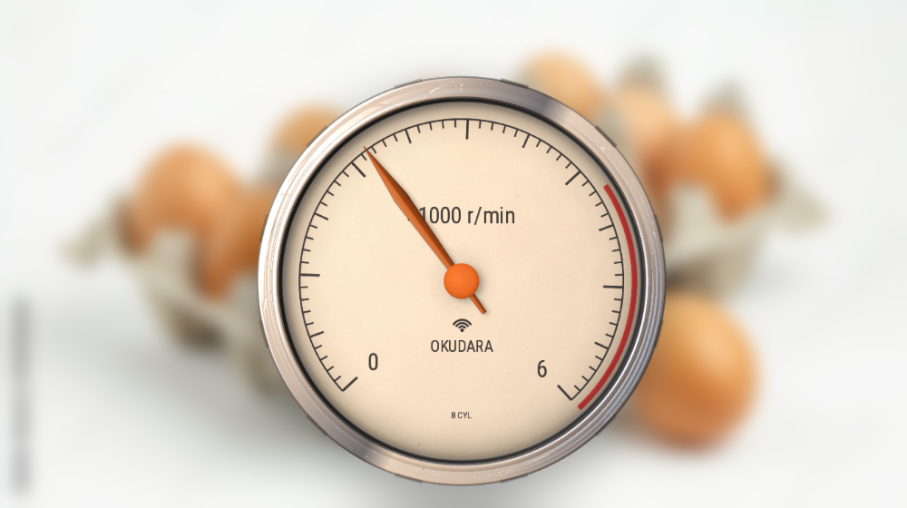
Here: 2150 rpm
